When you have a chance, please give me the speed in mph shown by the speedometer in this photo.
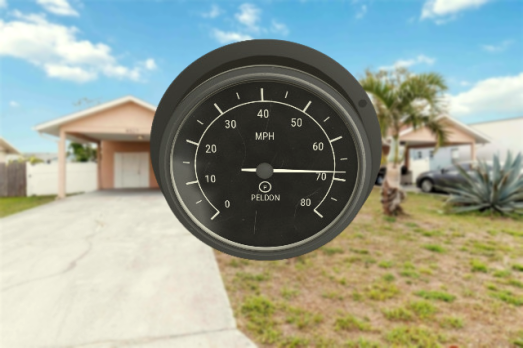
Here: 67.5 mph
